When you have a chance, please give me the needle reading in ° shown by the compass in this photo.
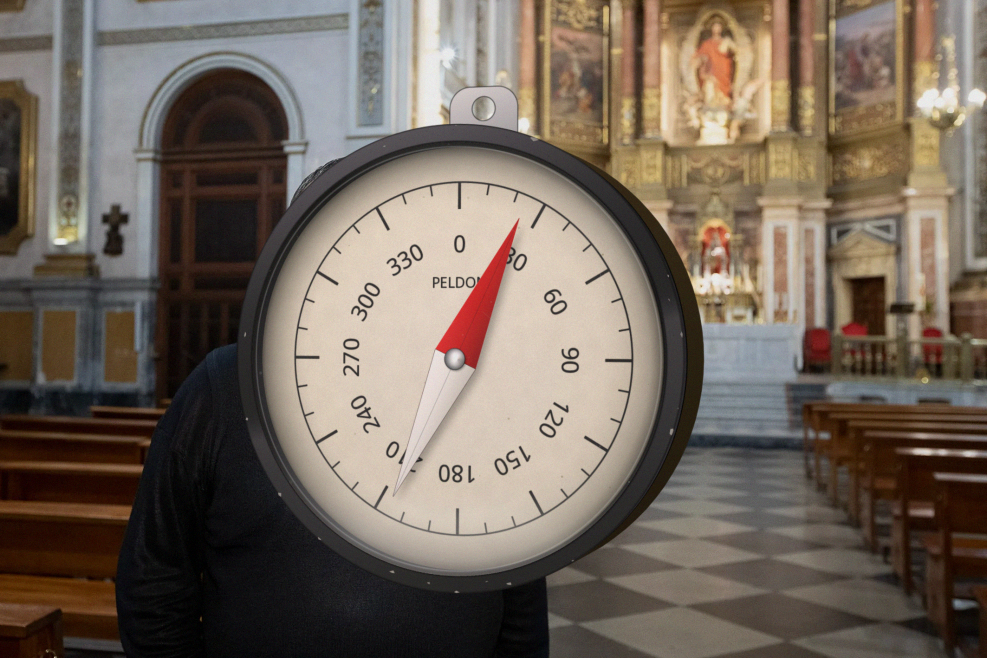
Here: 25 °
